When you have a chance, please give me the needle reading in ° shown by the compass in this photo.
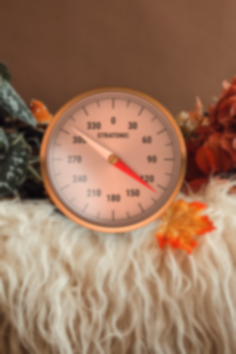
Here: 127.5 °
